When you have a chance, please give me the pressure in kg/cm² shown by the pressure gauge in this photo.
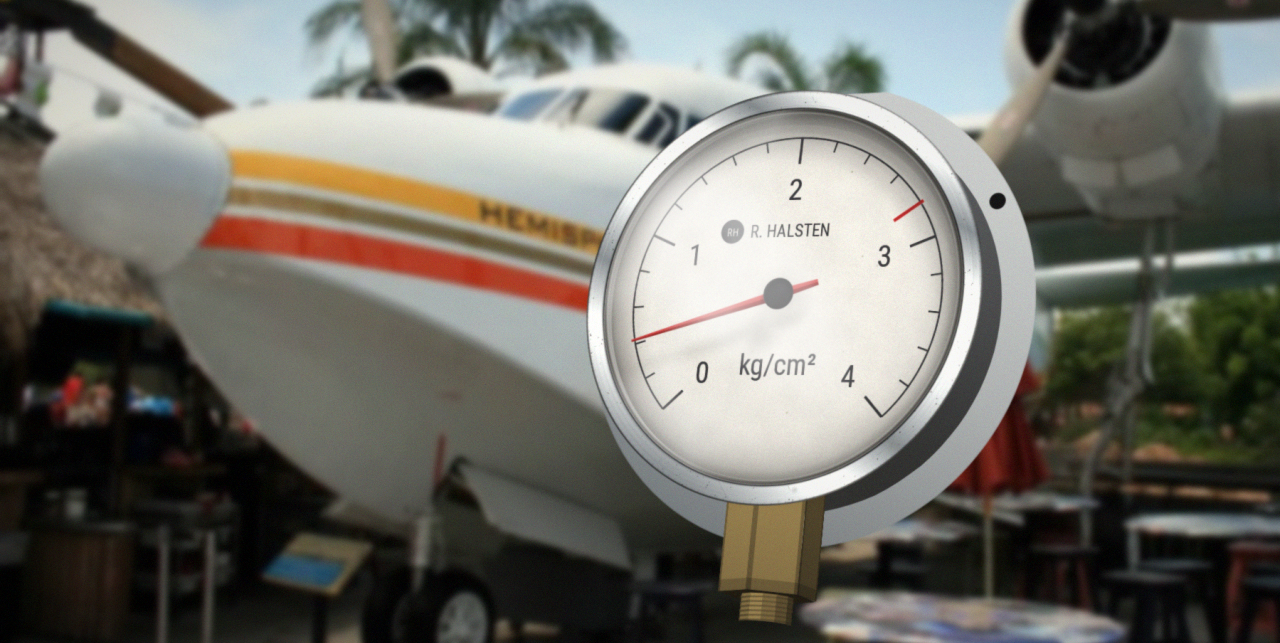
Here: 0.4 kg/cm²
